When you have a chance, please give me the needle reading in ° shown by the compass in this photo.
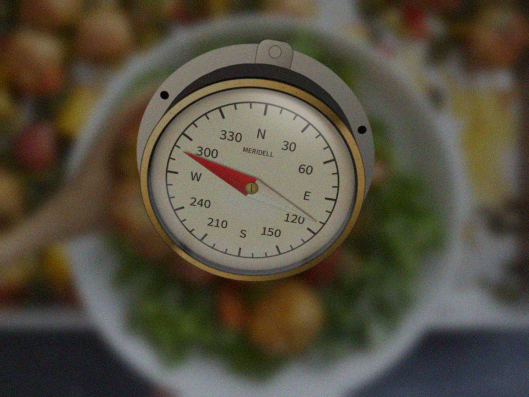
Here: 290 °
